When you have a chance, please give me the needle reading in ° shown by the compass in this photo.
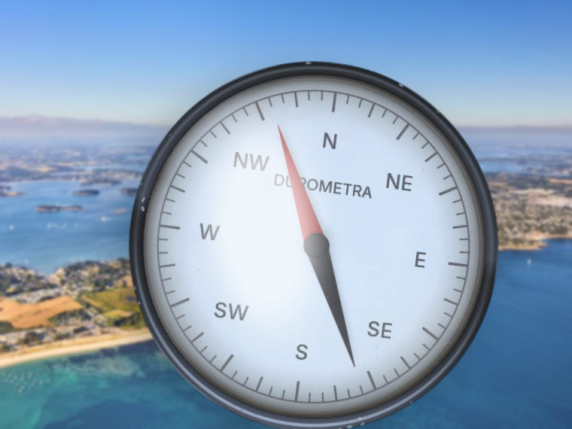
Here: 335 °
